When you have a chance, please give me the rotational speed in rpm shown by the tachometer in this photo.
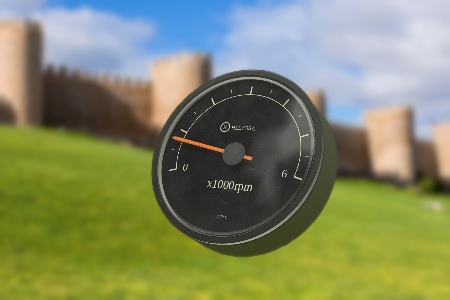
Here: 750 rpm
